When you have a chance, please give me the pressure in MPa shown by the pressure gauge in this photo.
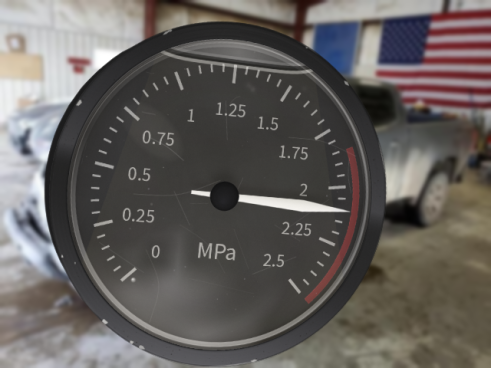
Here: 2.1 MPa
